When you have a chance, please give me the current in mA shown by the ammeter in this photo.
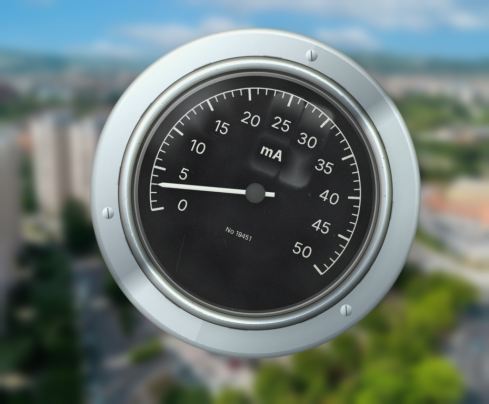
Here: 3 mA
